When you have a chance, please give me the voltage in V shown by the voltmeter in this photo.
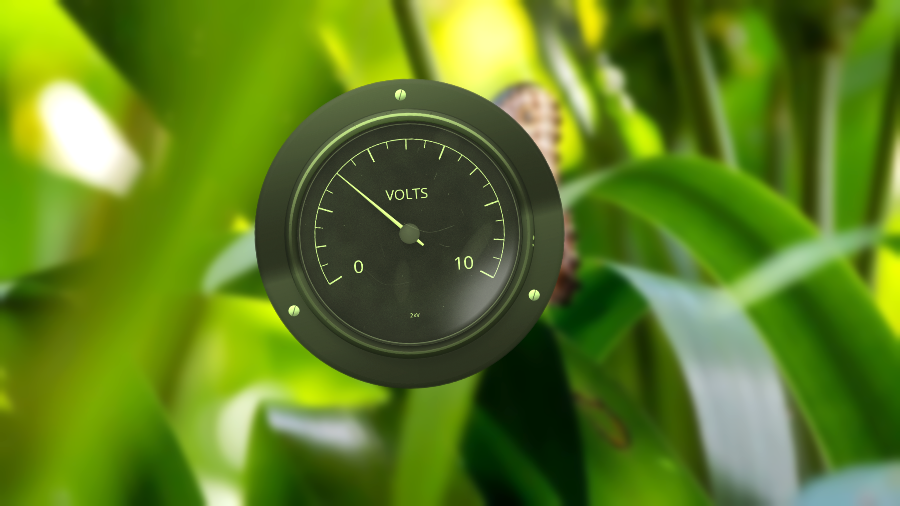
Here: 3 V
